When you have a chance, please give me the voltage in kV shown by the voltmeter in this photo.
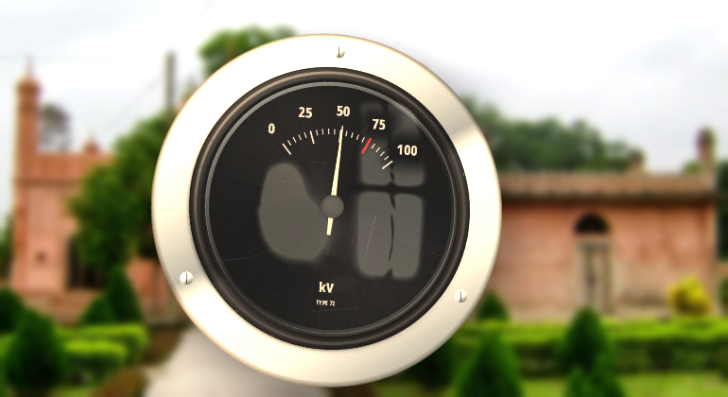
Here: 50 kV
